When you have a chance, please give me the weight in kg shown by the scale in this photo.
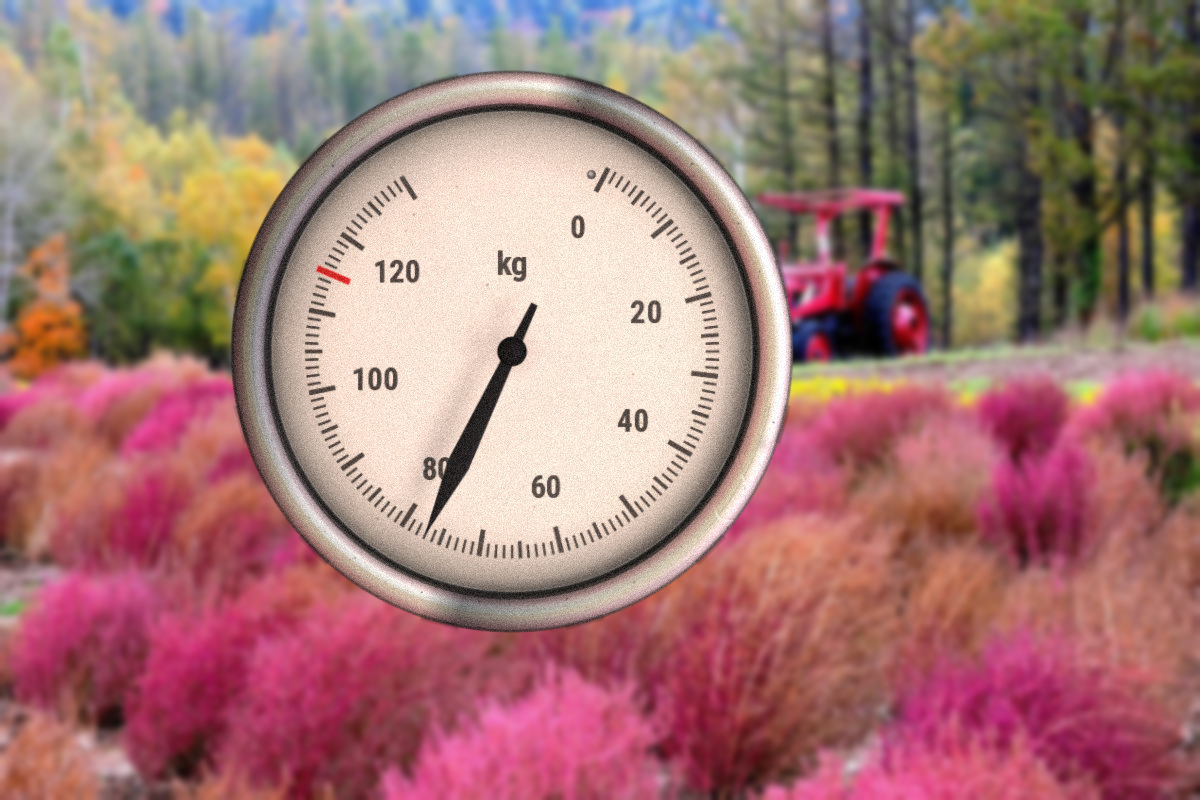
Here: 77 kg
